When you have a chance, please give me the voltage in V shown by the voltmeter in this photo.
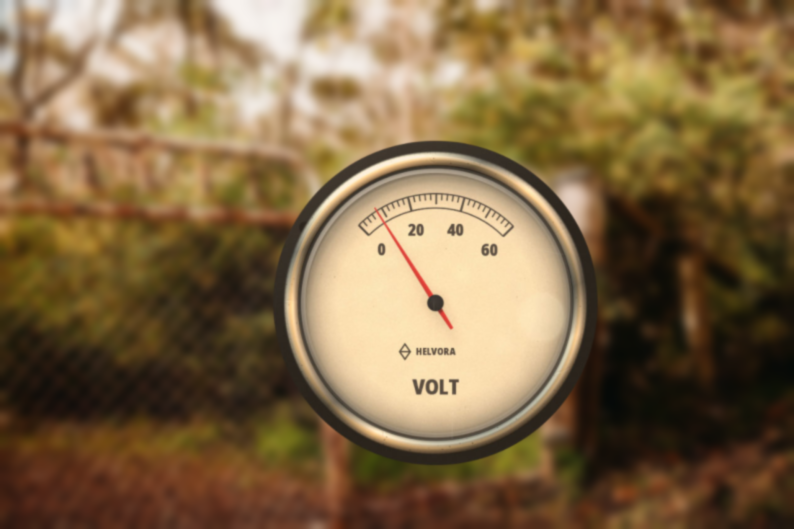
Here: 8 V
